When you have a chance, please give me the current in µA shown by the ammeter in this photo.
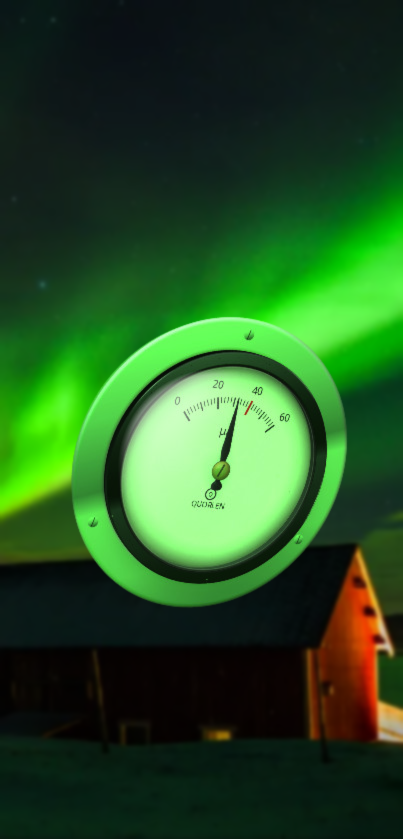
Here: 30 µA
